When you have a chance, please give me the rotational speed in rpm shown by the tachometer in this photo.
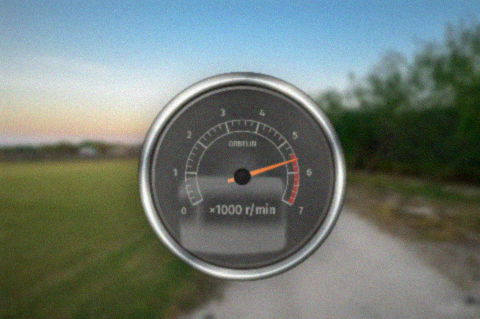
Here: 5600 rpm
